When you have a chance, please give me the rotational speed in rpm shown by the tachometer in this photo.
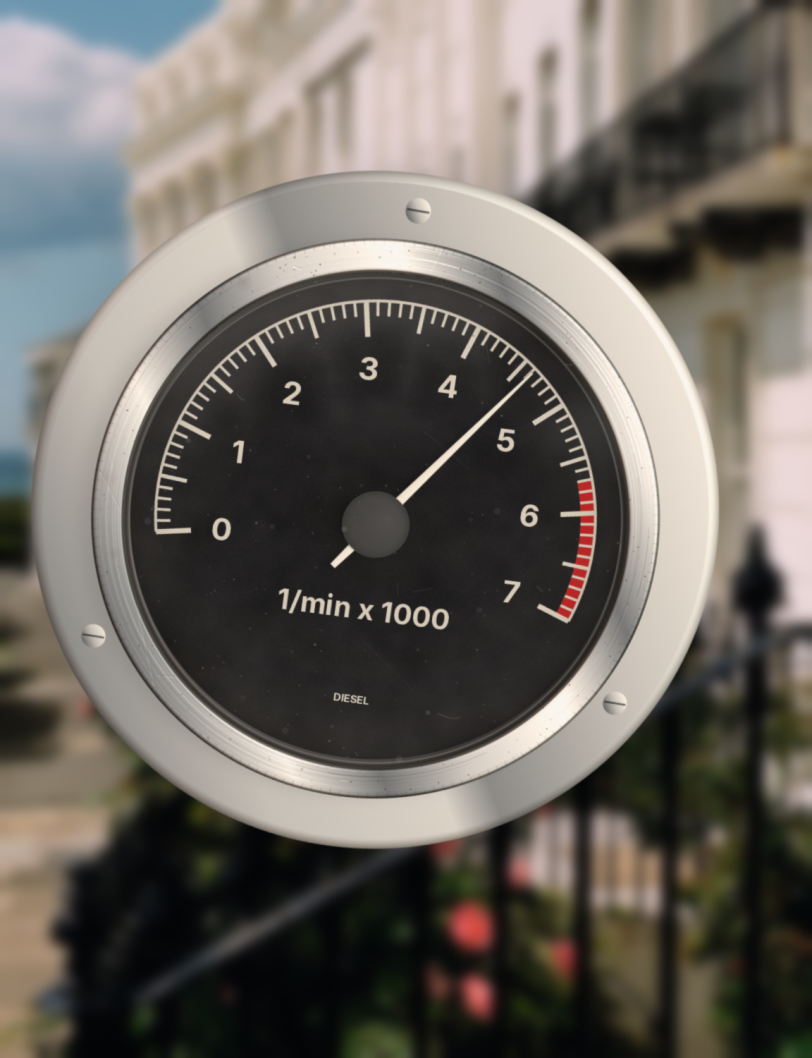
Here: 4600 rpm
